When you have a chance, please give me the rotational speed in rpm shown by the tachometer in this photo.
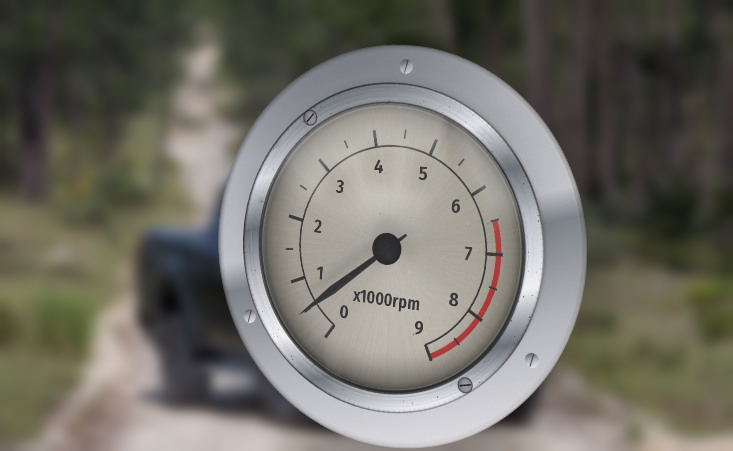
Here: 500 rpm
